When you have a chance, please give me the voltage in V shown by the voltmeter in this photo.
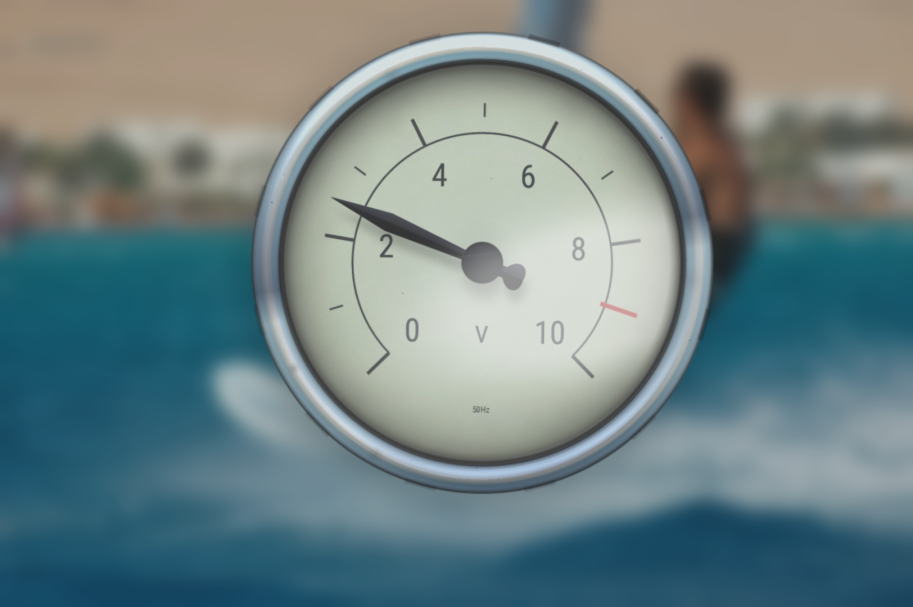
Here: 2.5 V
